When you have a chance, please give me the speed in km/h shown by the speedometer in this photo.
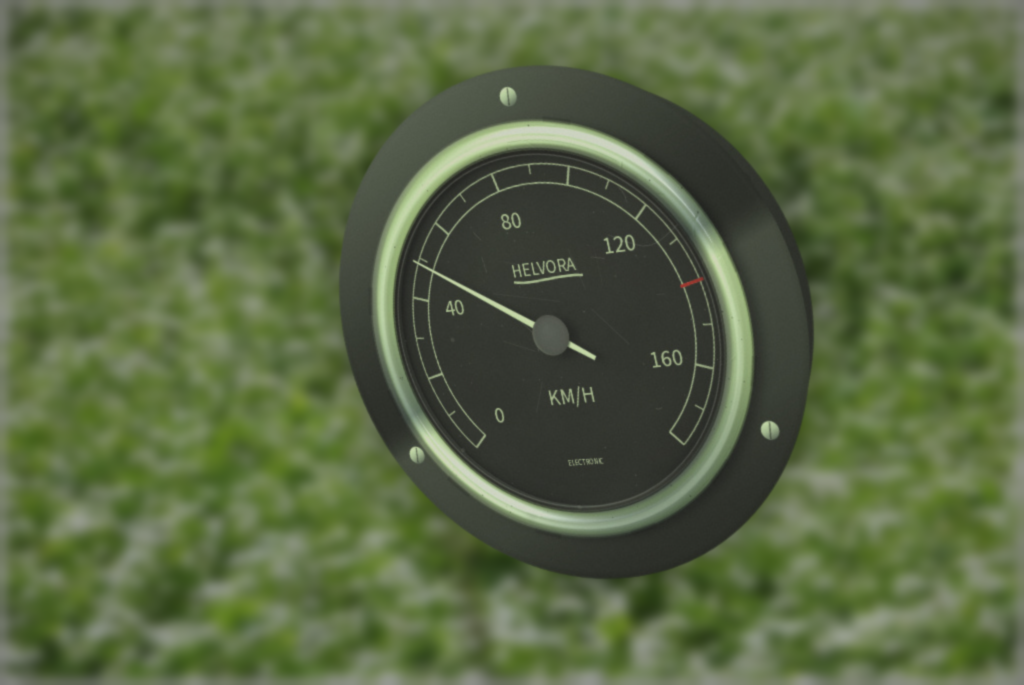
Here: 50 km/h
